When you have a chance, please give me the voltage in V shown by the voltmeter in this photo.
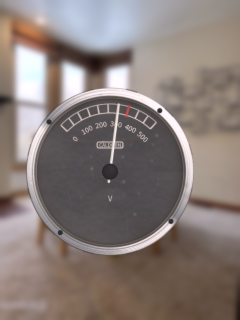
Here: 300 V
